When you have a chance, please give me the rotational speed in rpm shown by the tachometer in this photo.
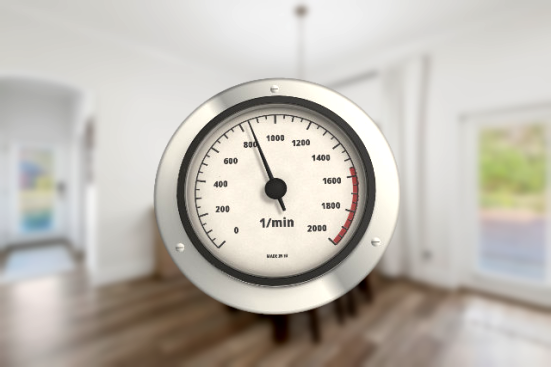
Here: 850 rpm
